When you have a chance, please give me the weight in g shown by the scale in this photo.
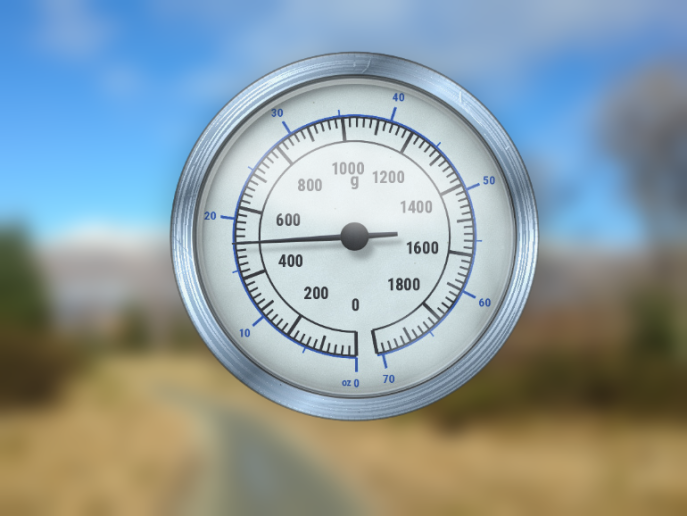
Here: 500 g
